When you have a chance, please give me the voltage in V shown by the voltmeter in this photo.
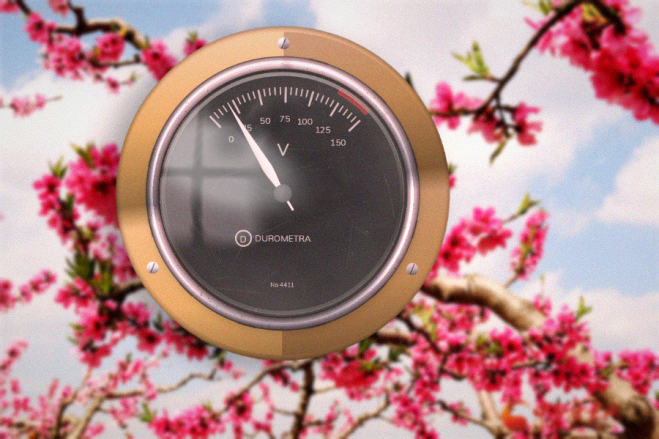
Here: 20 V
